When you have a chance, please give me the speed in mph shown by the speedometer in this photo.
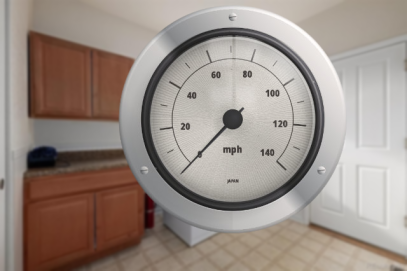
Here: 0 mph
